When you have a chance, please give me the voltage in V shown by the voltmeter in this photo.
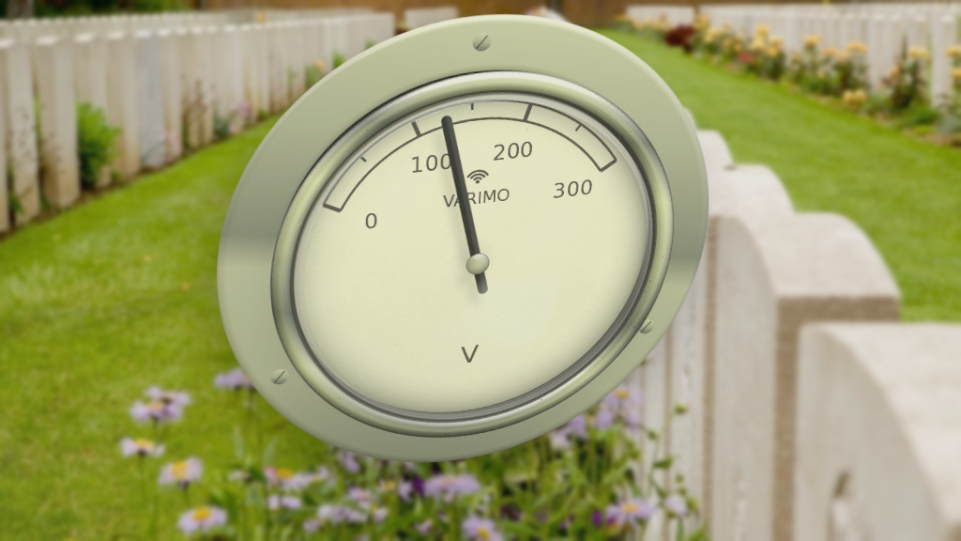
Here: 125 V
